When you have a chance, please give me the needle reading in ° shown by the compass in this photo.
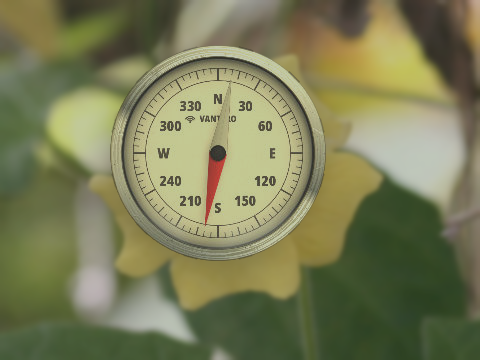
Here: 190 °
